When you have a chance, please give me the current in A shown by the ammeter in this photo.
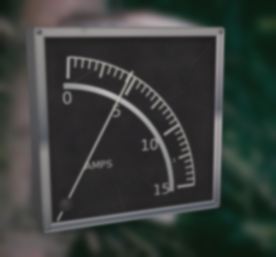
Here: 4.5 A
